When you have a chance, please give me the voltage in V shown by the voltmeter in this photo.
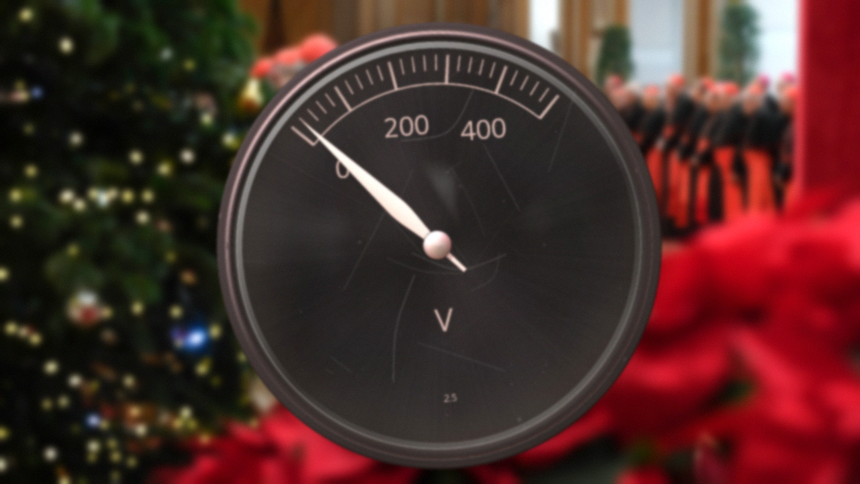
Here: 20 V
